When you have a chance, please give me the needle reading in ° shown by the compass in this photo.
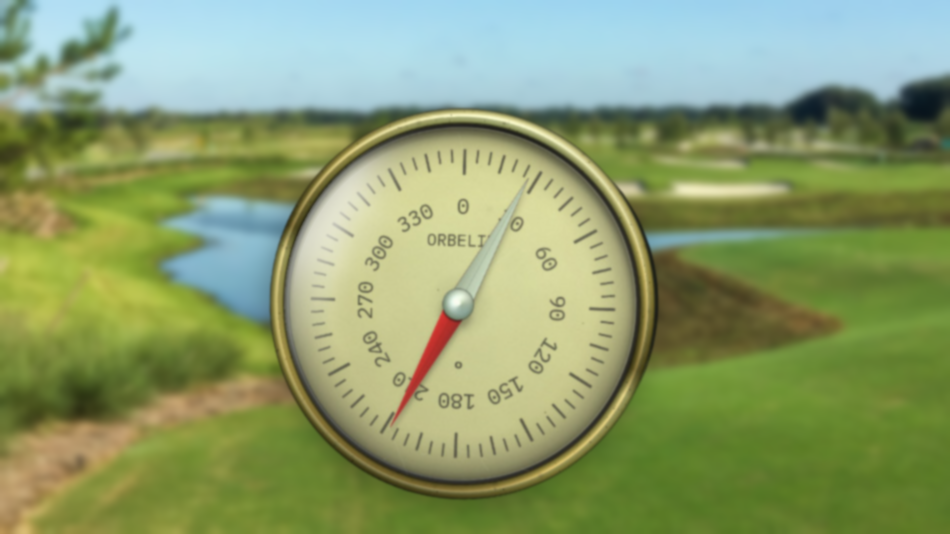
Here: 207.5 °
